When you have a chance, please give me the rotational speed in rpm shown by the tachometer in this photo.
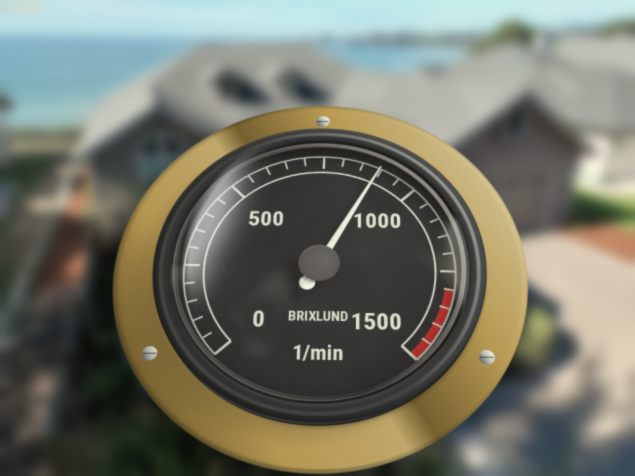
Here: 900 rpm
